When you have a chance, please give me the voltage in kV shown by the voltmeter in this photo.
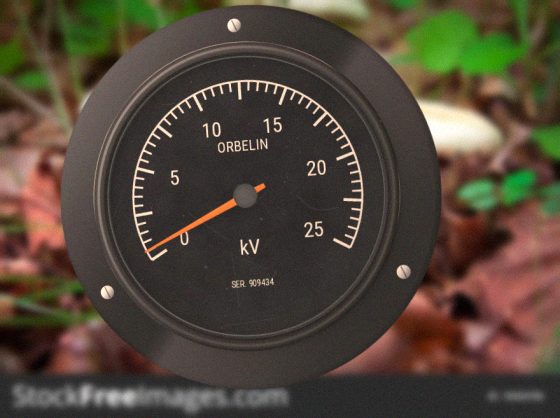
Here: 0.5 kV
